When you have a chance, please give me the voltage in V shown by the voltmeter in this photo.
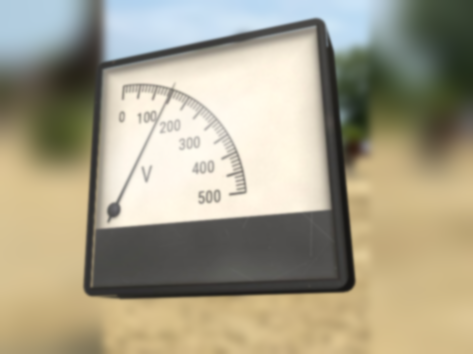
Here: 150 V
